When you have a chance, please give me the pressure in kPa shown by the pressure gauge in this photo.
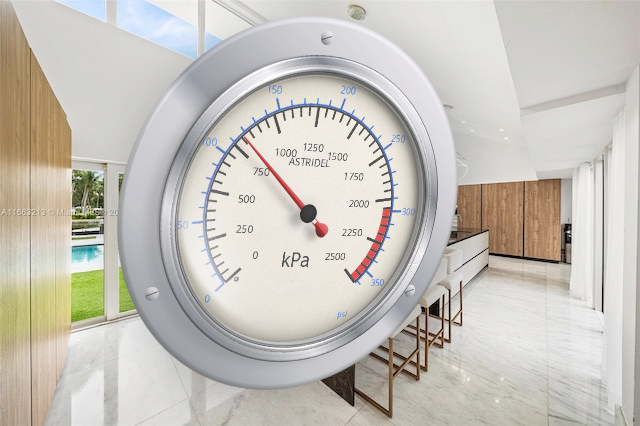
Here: 800 kPa
